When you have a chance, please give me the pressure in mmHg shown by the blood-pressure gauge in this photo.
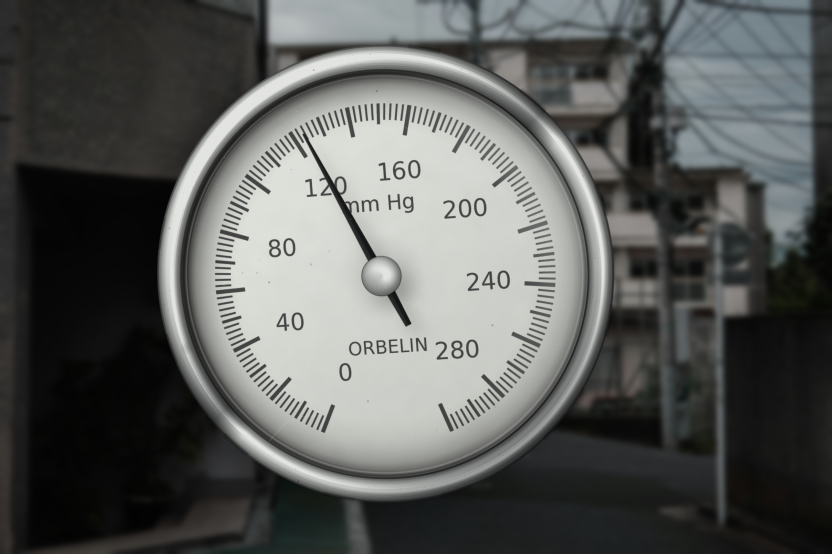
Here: 124 mmHg
